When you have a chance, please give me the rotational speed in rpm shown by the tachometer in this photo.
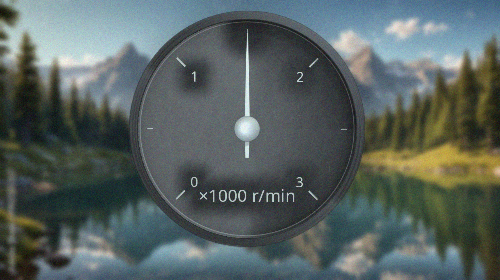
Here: 1500 rpm
